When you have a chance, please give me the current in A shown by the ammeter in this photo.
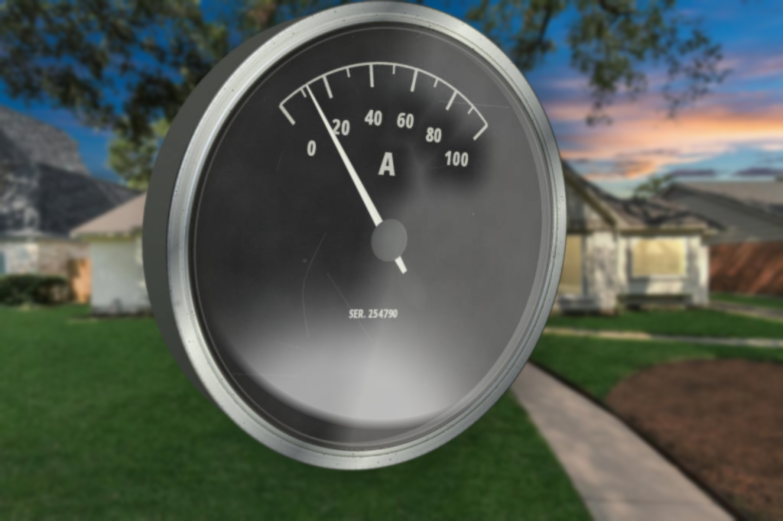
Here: 10 A
